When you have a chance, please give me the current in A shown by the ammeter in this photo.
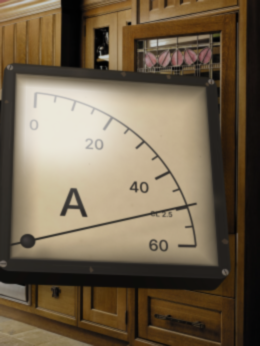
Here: 50 A
